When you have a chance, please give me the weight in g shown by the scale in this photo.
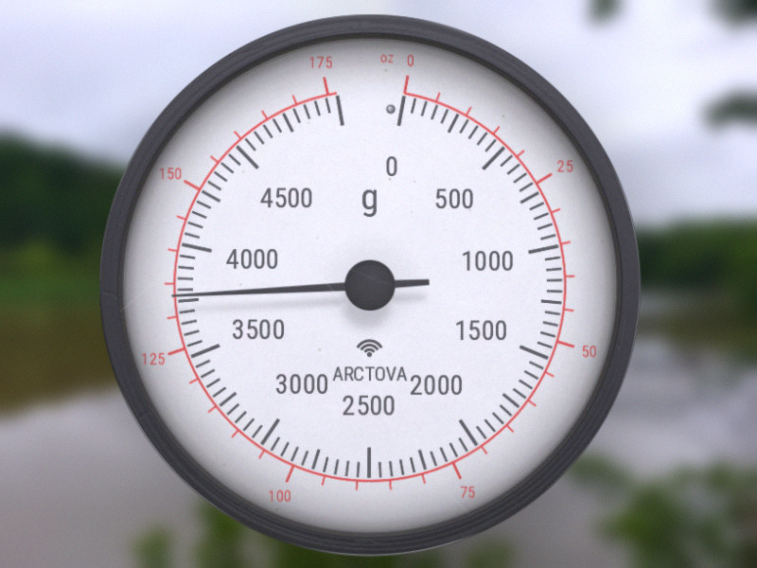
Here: 3775 g
